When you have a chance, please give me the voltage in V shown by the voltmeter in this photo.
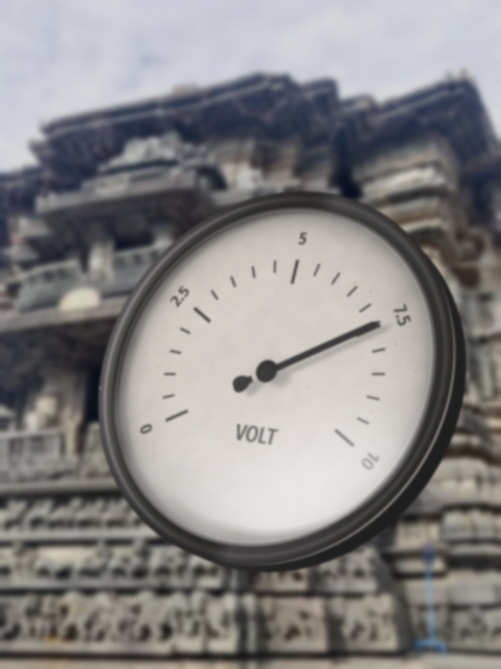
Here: 7.5 V
